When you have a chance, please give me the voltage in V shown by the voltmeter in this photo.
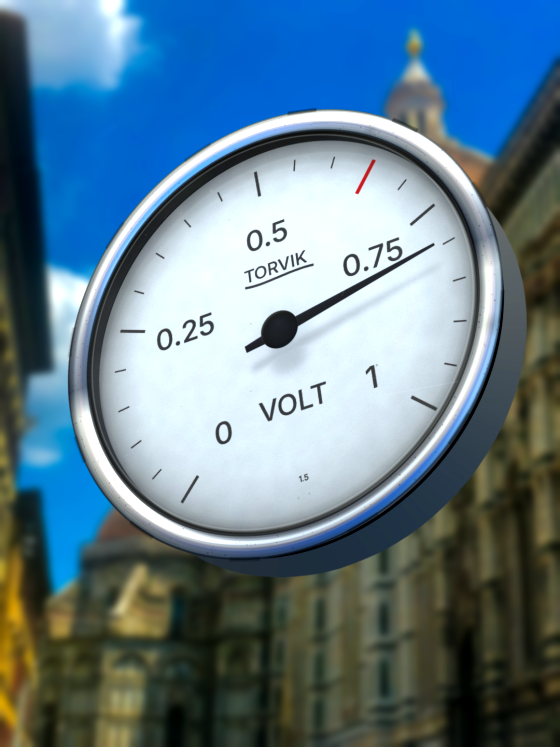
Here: 0.8 V
